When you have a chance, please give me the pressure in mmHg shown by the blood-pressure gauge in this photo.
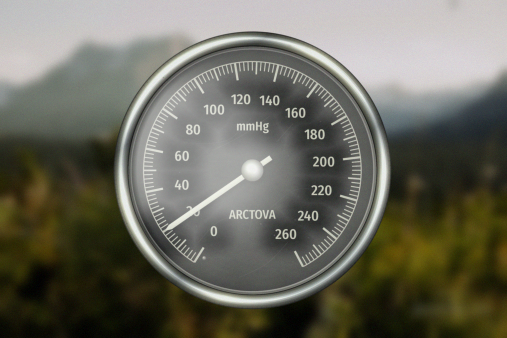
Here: 20 mmHg
